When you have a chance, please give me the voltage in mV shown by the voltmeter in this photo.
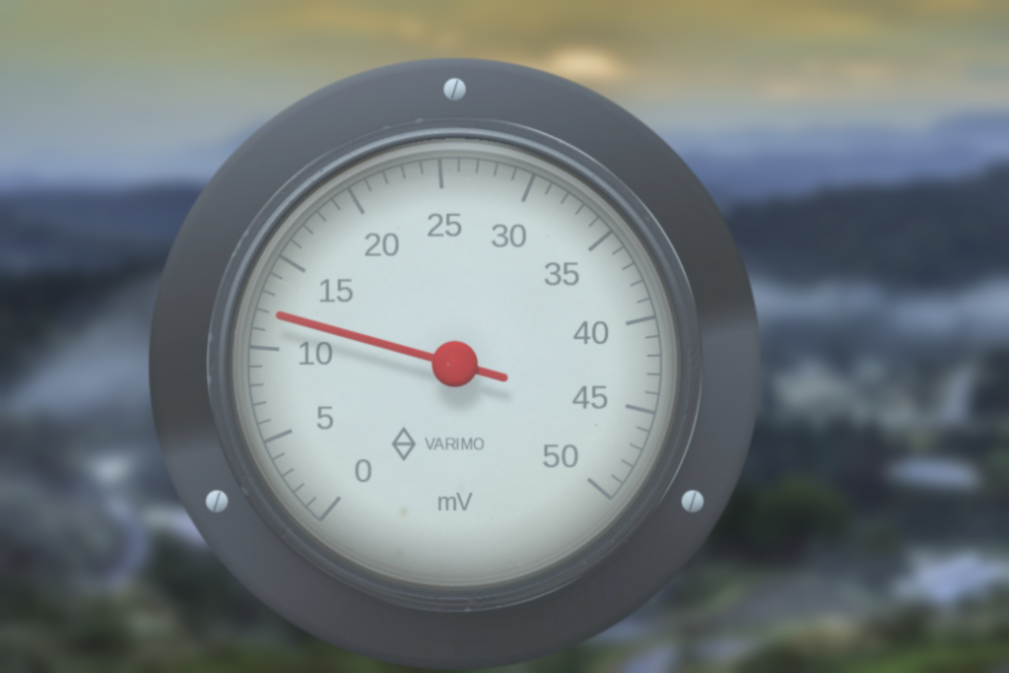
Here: 12 mV
